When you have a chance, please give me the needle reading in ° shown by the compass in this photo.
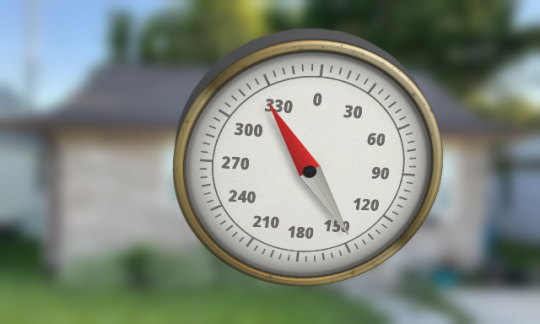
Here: 325 °
